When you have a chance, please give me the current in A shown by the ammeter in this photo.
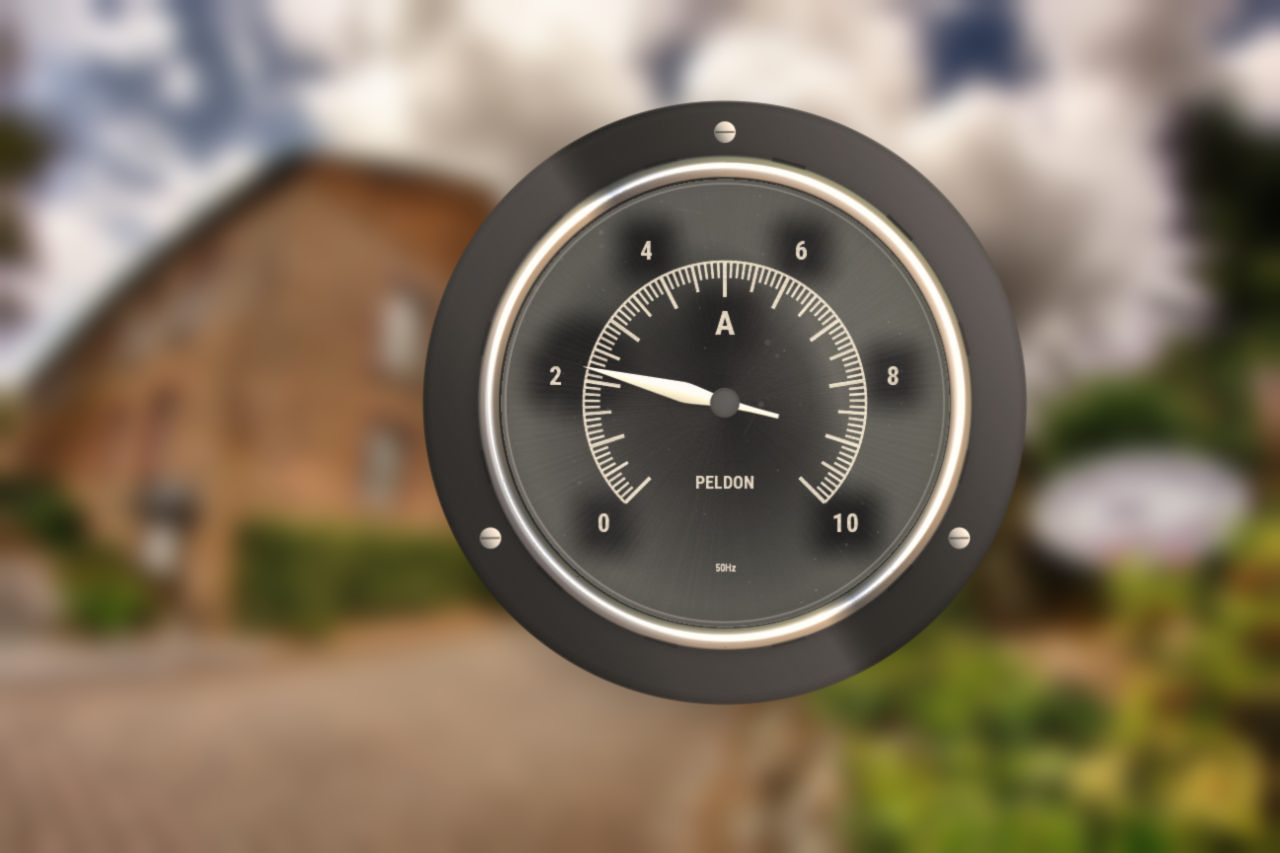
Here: 2.2 A
